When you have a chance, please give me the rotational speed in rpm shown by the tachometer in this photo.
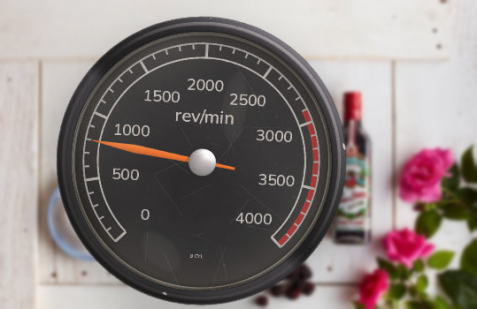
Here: 800 rpm
